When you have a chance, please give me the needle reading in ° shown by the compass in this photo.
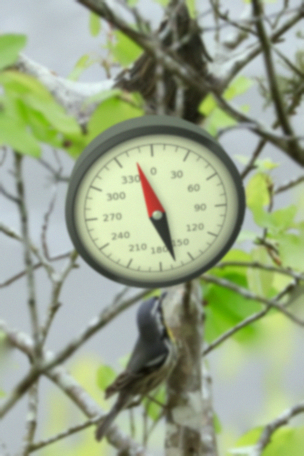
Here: 345 °
